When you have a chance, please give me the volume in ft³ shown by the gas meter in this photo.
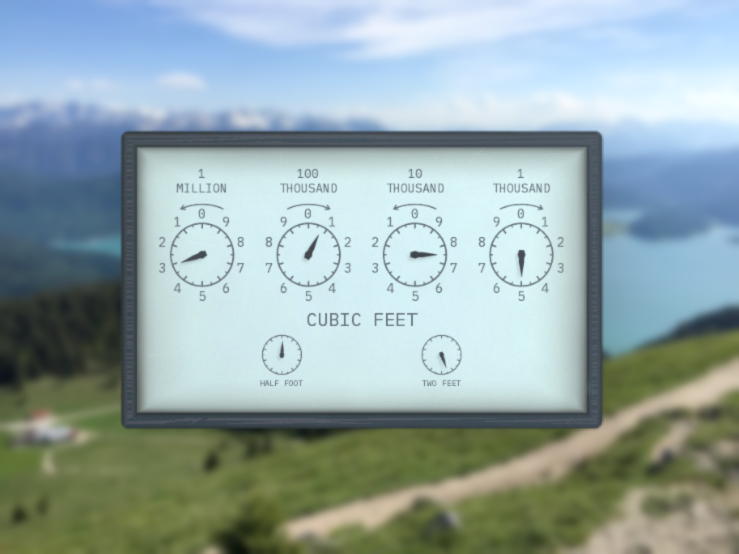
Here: 307500 ft³
